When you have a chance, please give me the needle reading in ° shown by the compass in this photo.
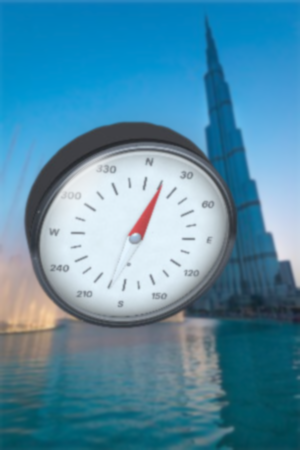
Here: 15 °
